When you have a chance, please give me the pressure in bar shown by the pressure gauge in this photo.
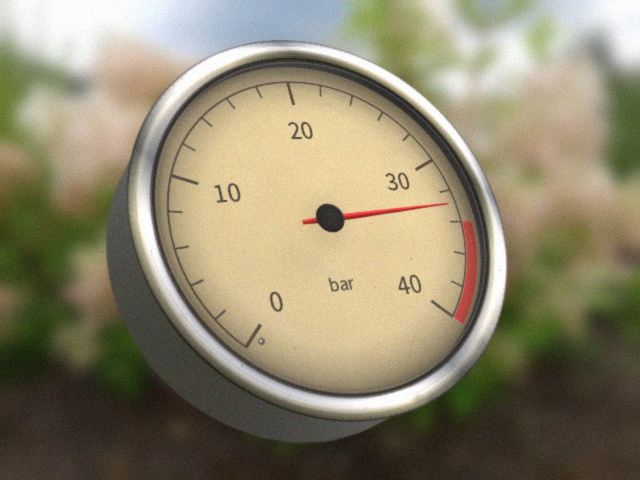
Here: 33 bar
